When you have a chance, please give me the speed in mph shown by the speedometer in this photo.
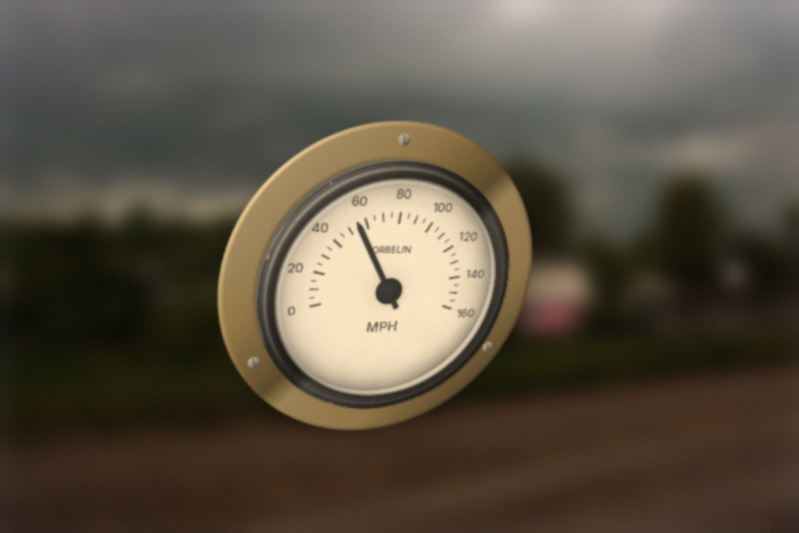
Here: 55 mph
